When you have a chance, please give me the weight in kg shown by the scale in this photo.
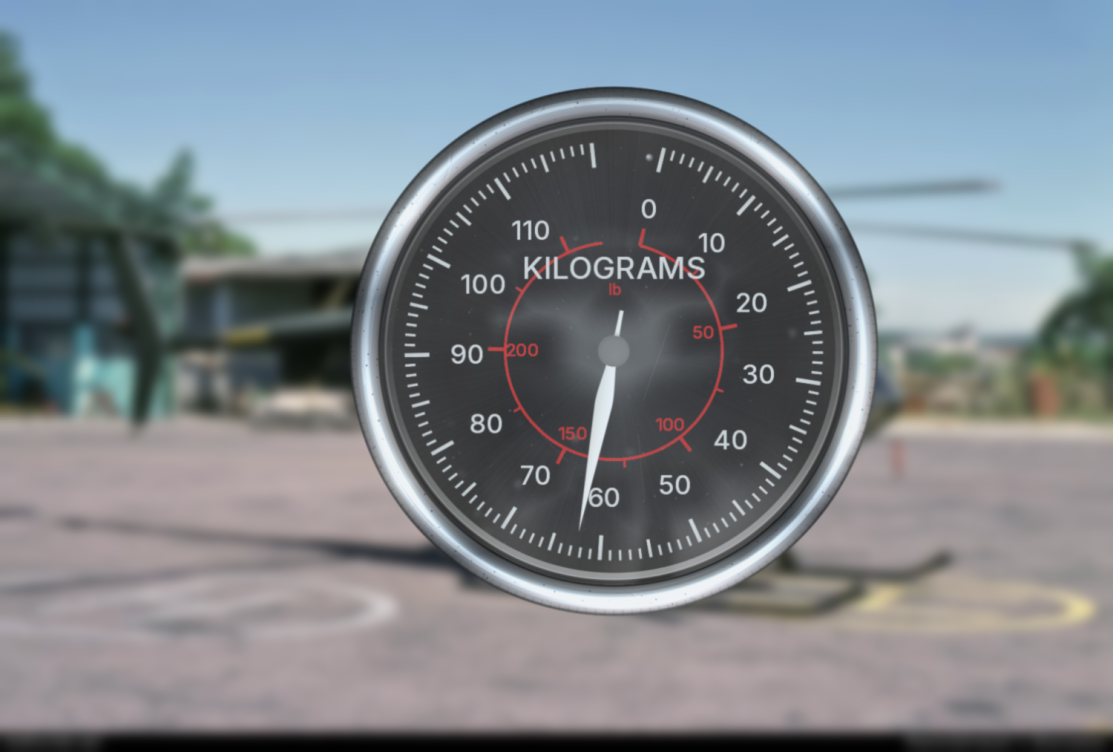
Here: 62.5 kg
